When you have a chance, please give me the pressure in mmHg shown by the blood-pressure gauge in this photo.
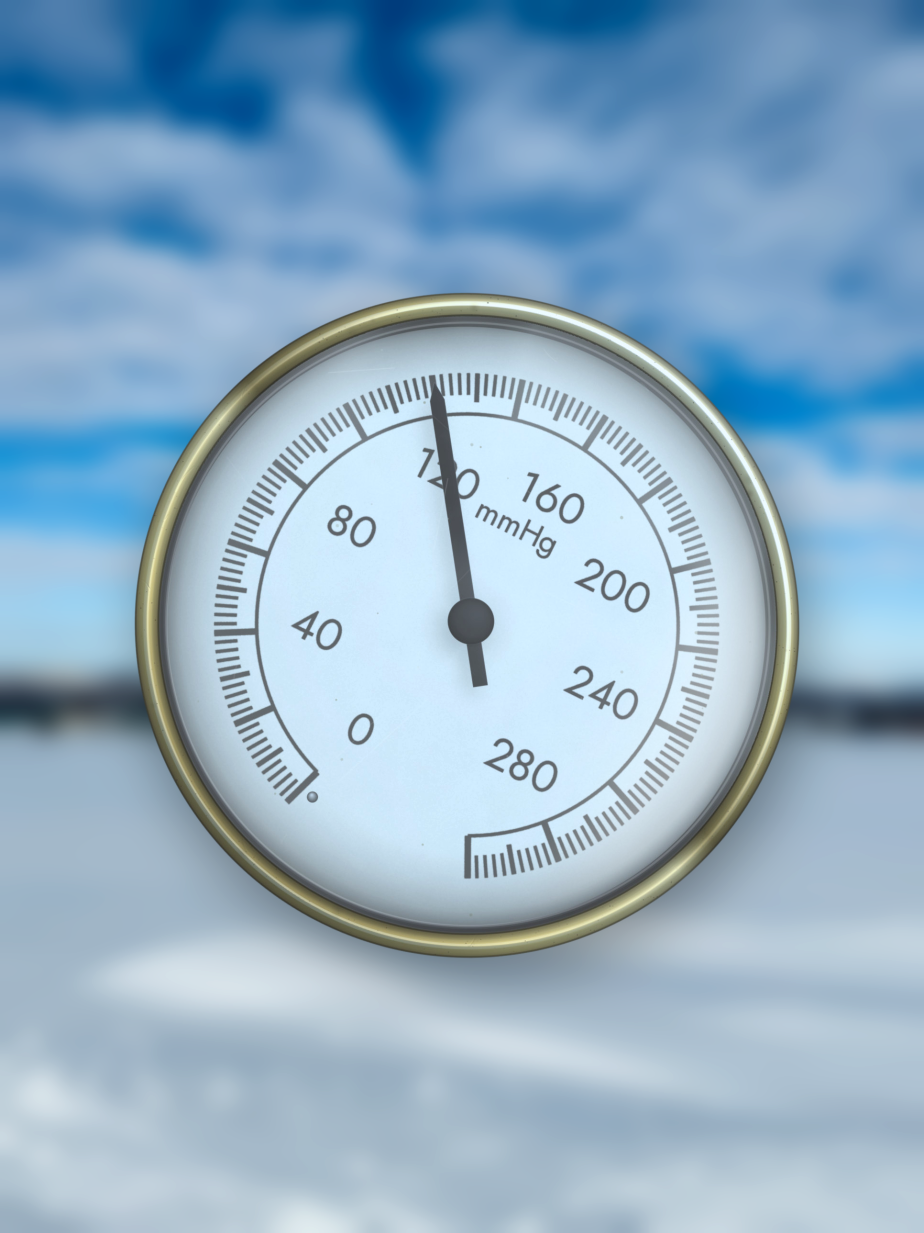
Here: 120 mmHg
